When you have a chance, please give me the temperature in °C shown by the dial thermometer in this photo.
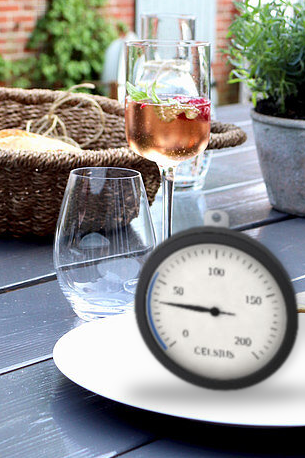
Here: 35 °C
